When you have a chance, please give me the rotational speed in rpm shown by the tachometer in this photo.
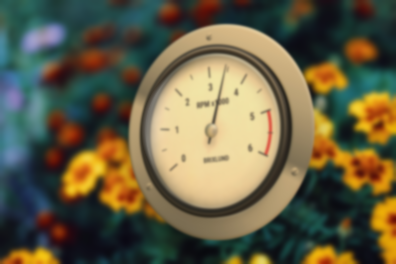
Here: 3500 rpm
